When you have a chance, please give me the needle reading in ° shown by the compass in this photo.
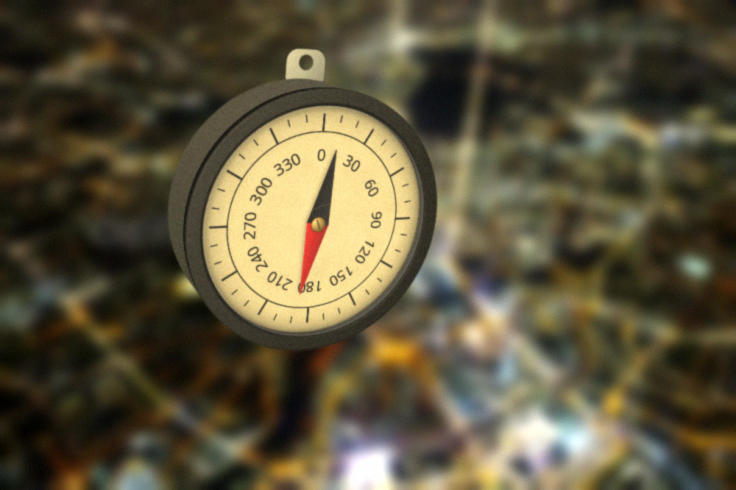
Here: 190 °
